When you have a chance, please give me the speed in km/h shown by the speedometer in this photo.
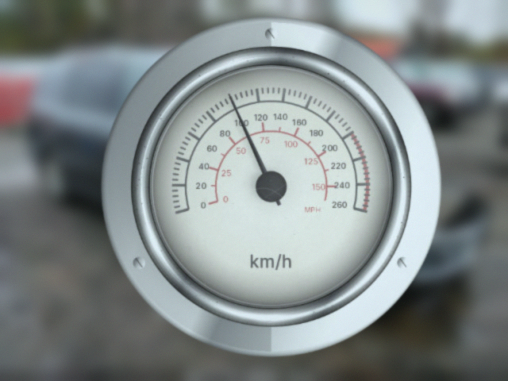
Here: 100 km/h
